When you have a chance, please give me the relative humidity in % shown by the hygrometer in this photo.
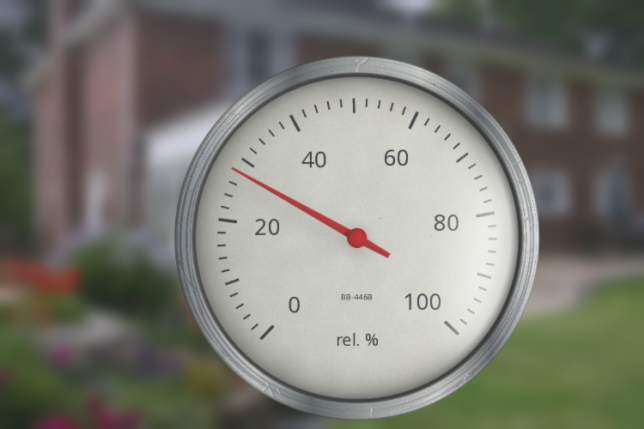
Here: 28 %
